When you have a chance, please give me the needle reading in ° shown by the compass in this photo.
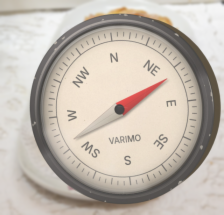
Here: 65 °
